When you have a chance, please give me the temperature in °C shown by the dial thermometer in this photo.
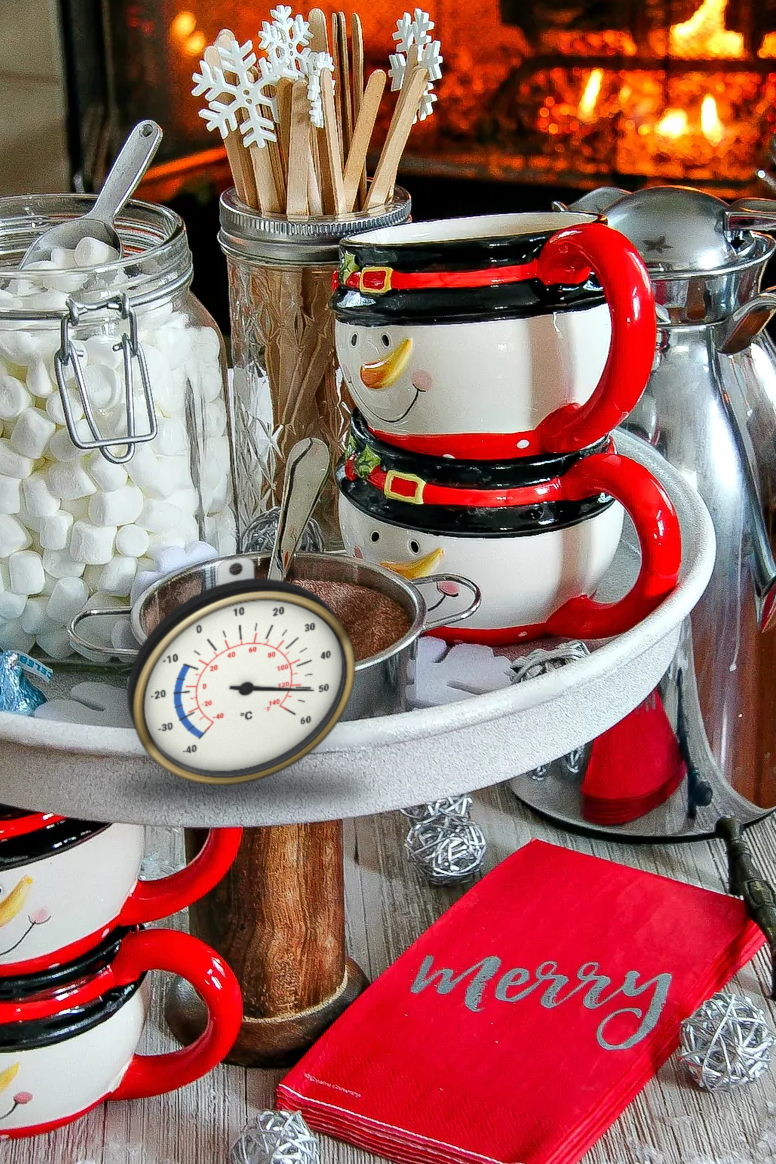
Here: 50 °C
